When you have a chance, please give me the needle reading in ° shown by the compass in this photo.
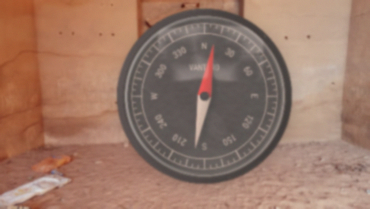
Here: 10 °
